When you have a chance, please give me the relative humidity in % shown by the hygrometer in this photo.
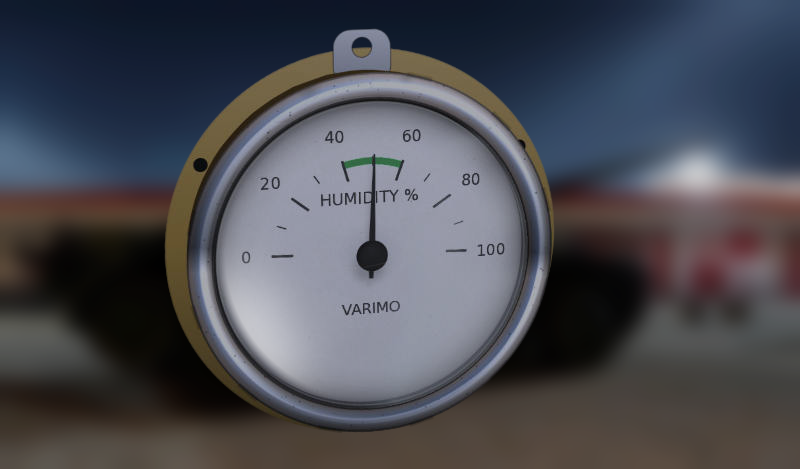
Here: 50 %
